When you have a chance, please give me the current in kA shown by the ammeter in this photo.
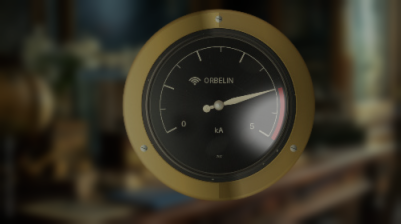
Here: 4 kA
